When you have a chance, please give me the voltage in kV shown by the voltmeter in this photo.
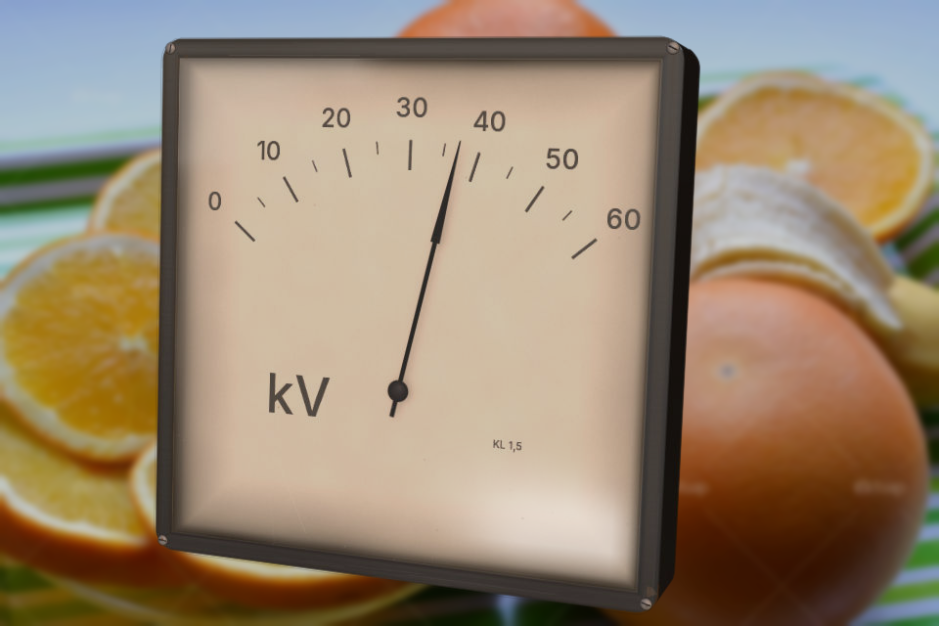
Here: 37.5 kV
